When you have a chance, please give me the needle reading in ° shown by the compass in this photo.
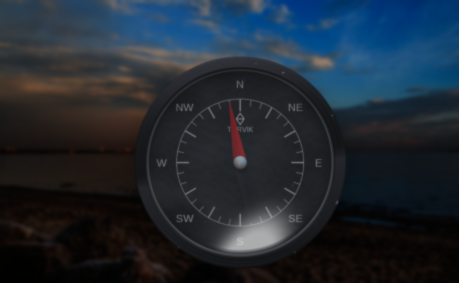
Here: 350 °
